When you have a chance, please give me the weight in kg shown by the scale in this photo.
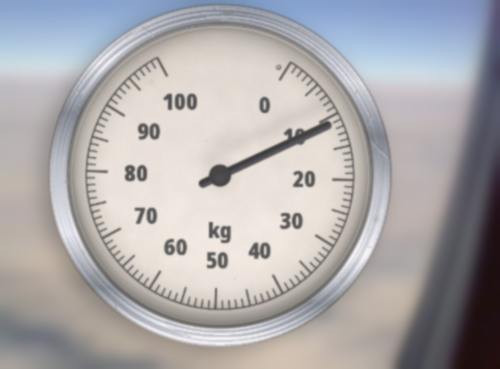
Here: 11 kg
